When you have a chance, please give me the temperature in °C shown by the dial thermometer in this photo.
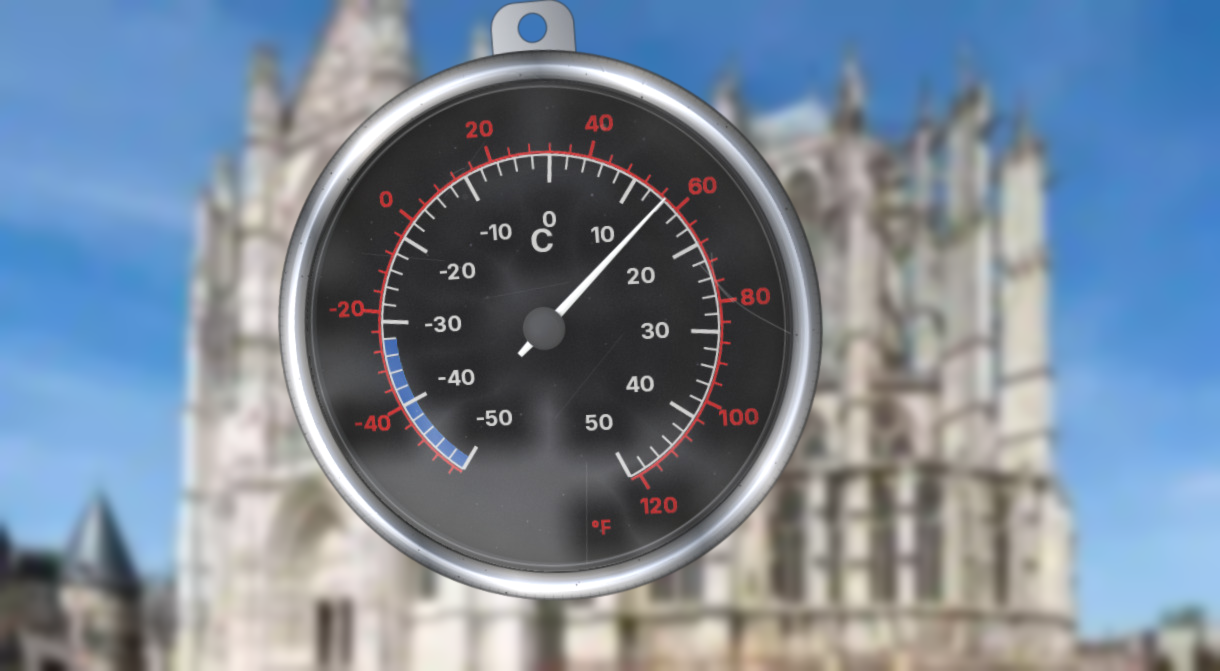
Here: 14 °C
